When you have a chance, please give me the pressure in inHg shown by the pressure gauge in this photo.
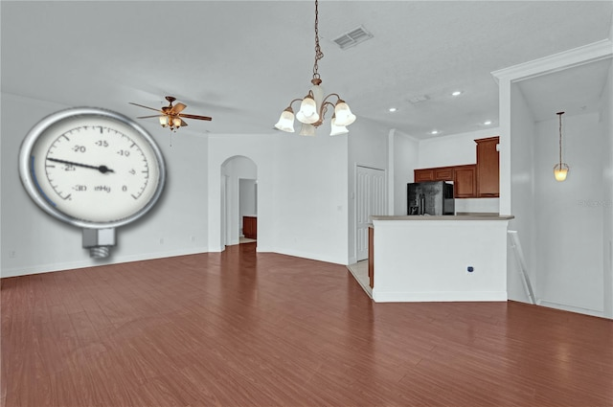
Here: -24 inHg
